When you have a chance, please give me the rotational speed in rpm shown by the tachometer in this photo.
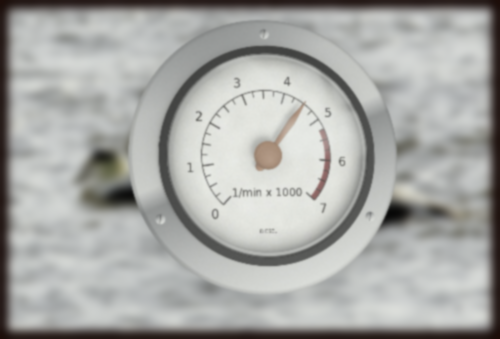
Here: 4500 rpm
